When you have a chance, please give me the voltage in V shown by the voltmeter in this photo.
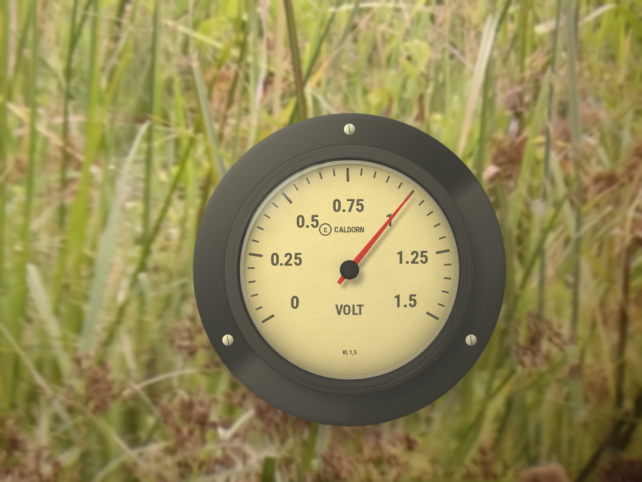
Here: 1 V
